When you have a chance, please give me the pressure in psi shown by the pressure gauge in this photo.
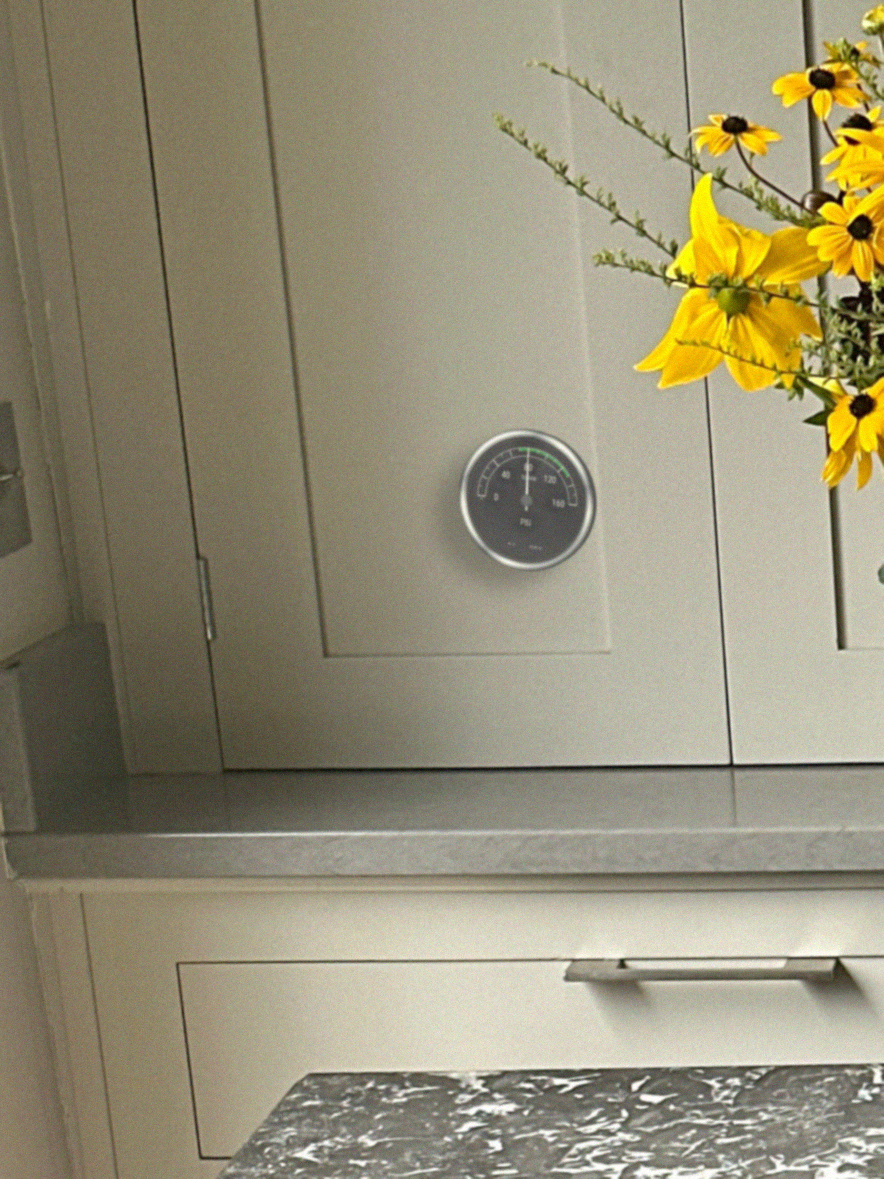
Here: 80 psi
